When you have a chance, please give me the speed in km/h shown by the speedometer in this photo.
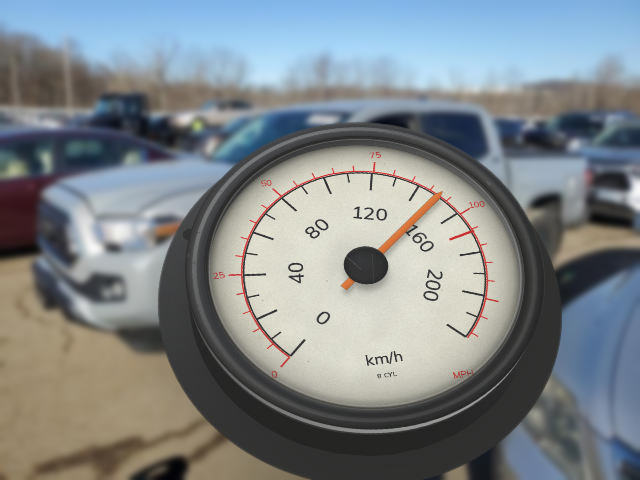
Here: 150 km/h
